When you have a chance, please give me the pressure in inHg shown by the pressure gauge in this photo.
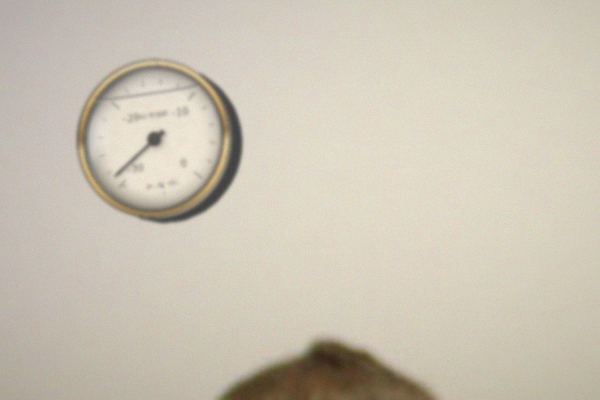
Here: -29 inHg
